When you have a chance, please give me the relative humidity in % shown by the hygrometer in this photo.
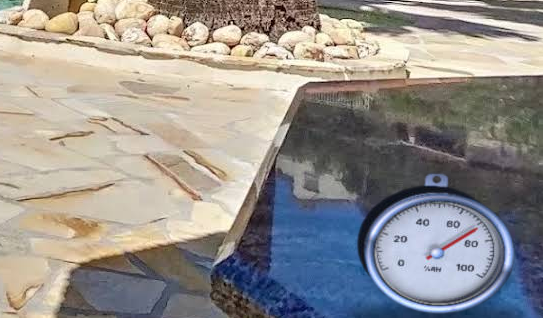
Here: 70 %
